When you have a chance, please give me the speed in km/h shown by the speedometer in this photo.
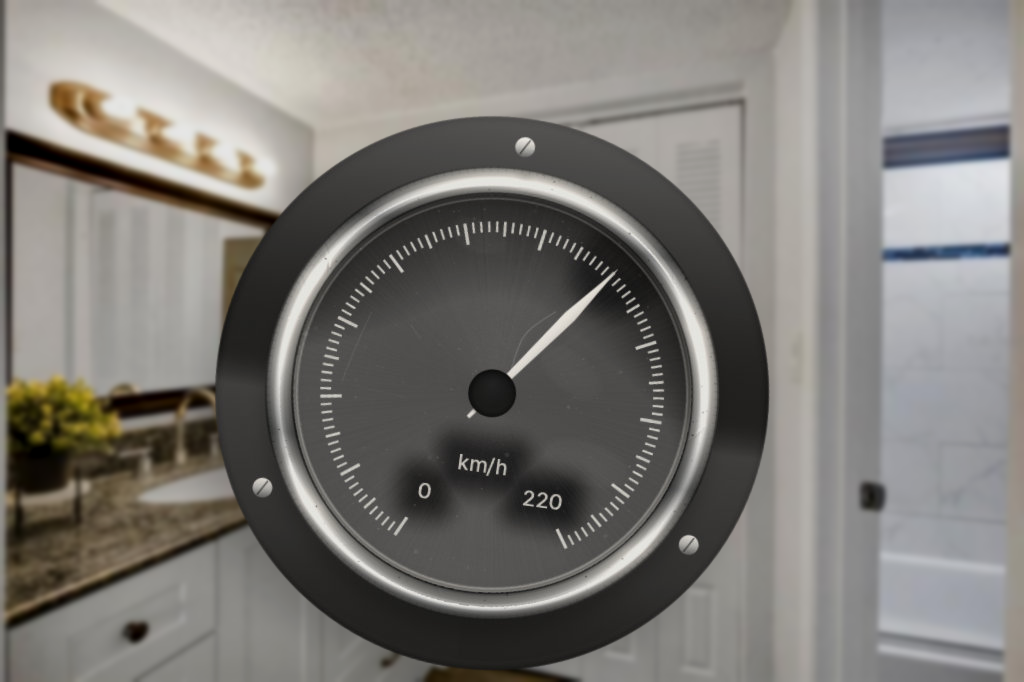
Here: 140 km/h
